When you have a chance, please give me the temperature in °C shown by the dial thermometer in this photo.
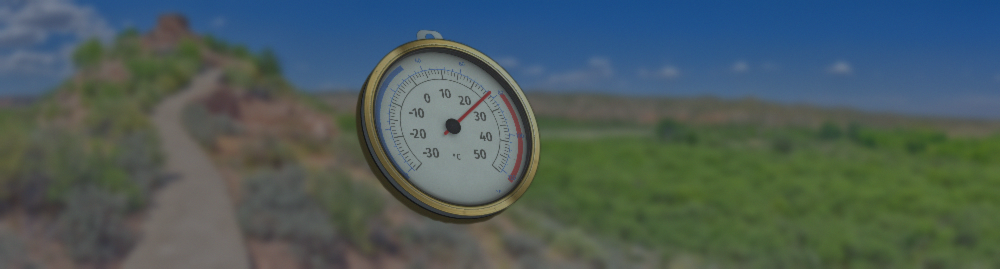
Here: 25 °C
